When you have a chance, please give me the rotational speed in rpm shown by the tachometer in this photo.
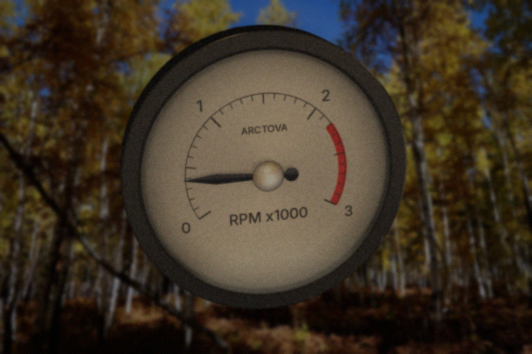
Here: 400 rpm
